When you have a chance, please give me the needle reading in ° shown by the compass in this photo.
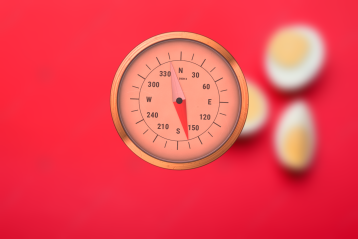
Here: 165 °
